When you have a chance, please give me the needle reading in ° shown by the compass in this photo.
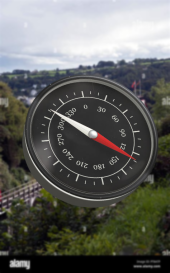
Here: 130 °
